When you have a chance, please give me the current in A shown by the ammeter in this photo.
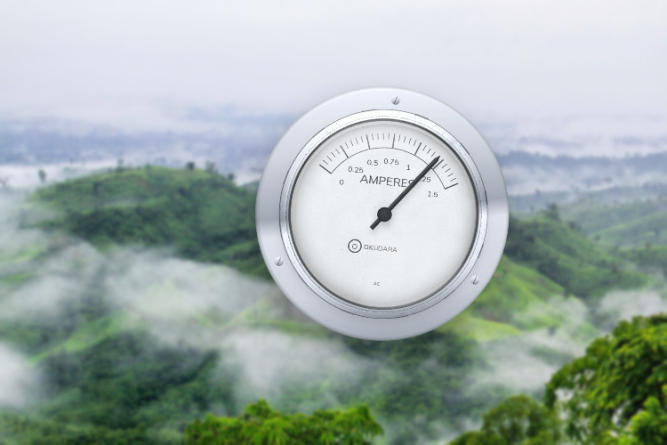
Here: 1.2 A
